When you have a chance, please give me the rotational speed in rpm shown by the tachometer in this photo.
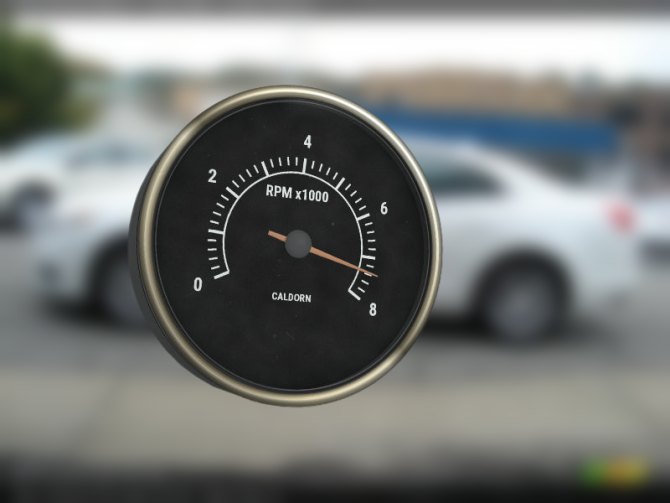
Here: 7400 rpm
